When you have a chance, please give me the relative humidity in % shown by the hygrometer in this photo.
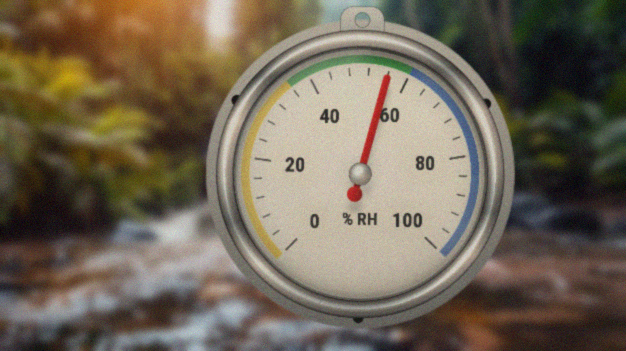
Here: 56 %
